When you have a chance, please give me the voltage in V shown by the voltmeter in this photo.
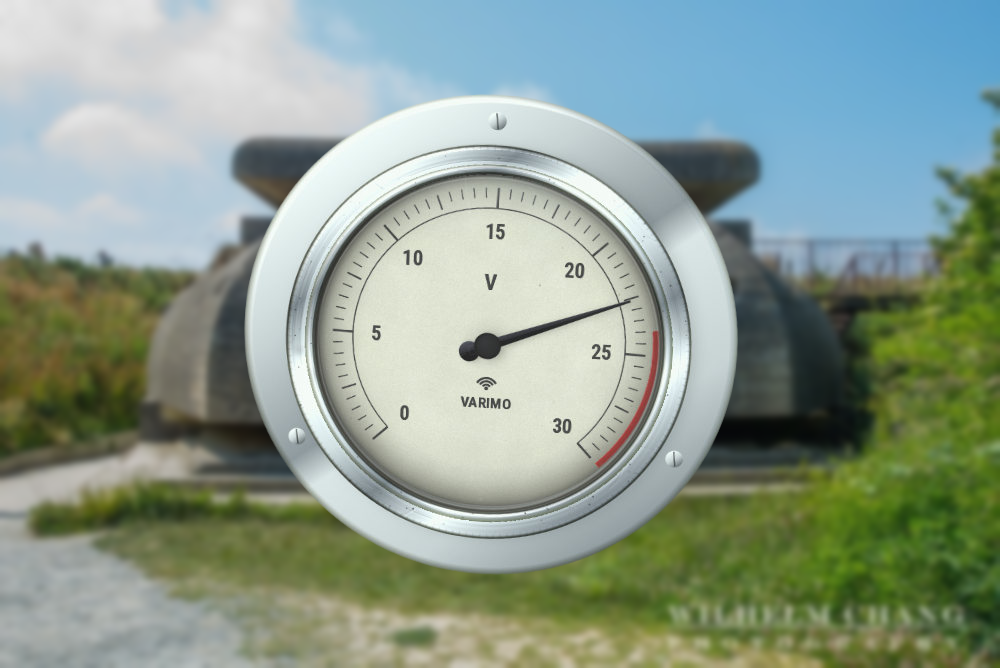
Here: 22.5 V
